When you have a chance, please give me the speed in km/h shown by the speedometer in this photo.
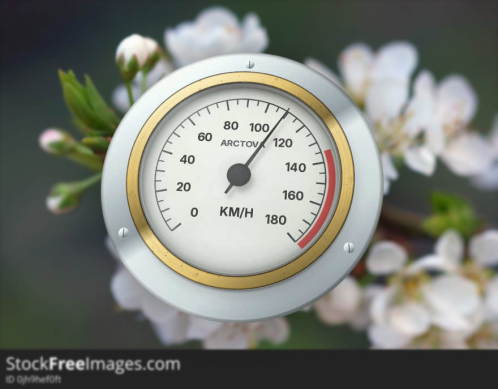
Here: 110 km/h
